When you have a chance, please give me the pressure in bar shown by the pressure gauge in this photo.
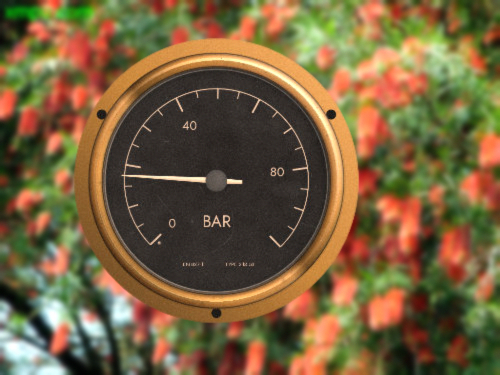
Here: 17.5 bar
